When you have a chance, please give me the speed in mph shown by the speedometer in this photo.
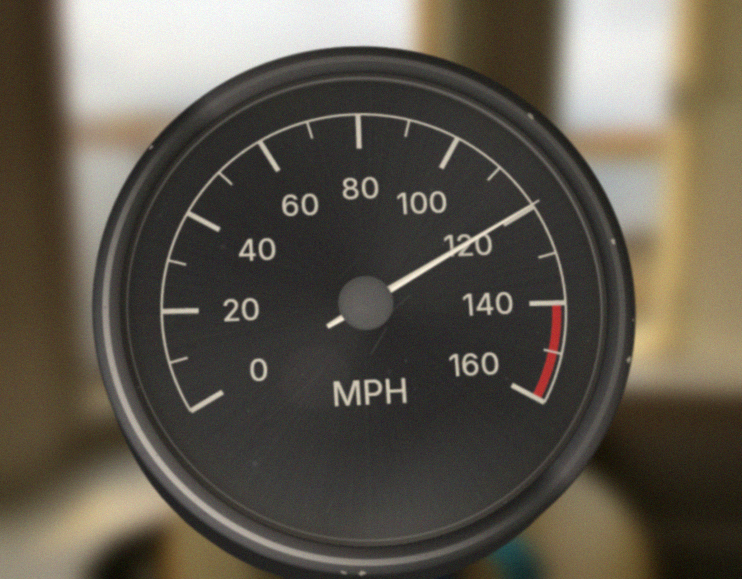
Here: 120 mph
